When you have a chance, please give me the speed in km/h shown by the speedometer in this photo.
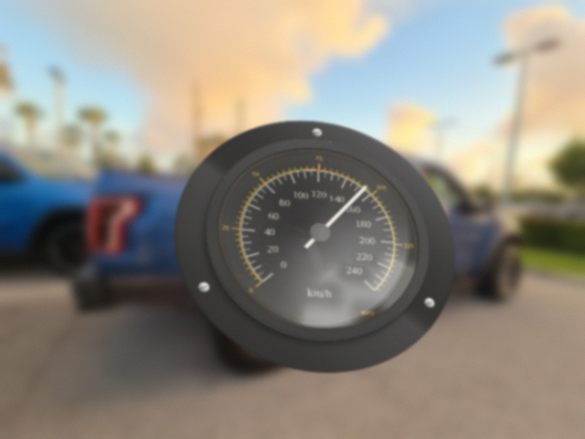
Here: 155 km/h
